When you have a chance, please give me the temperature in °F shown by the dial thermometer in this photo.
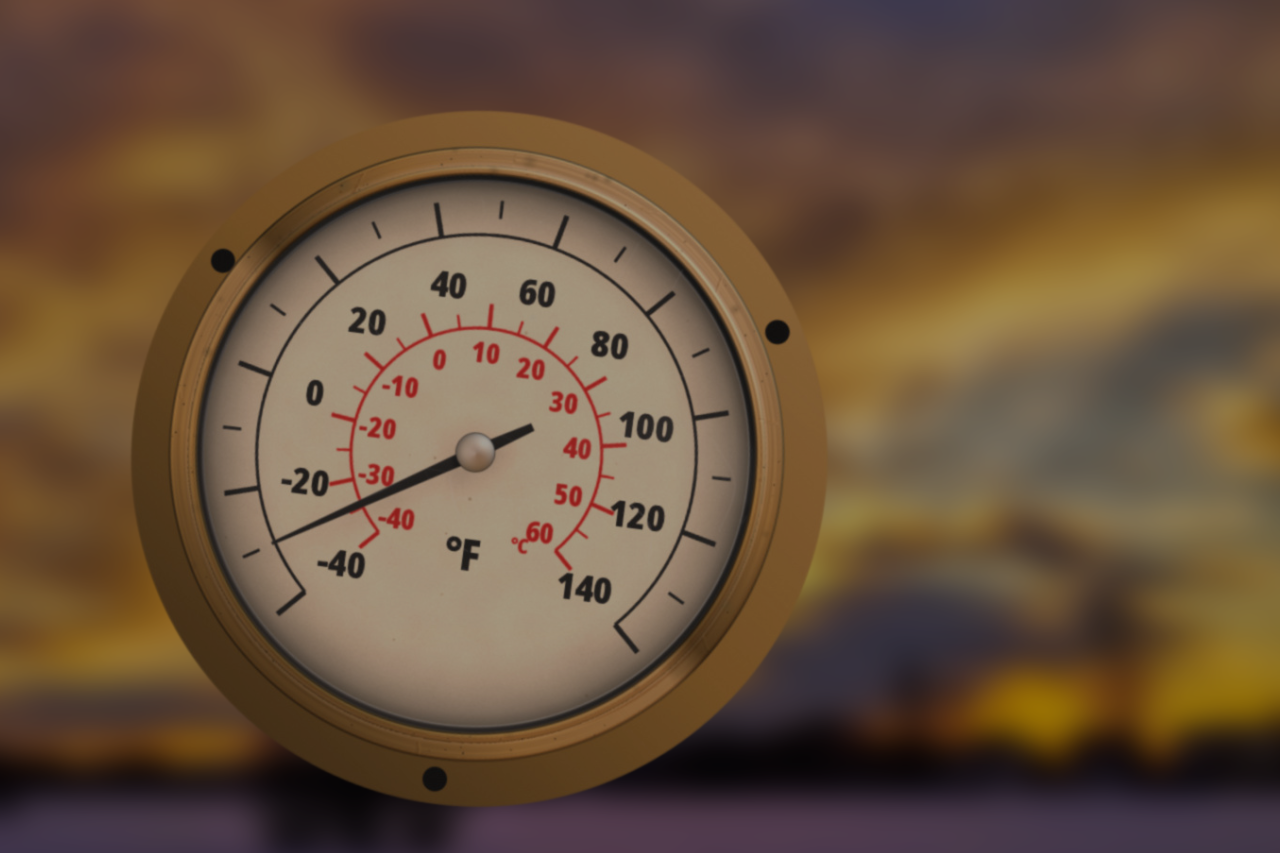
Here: -30 °F
